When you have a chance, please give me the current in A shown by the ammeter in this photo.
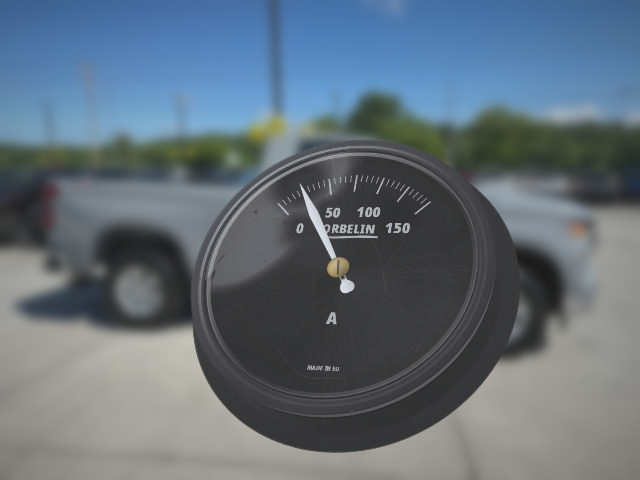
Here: 25 A
